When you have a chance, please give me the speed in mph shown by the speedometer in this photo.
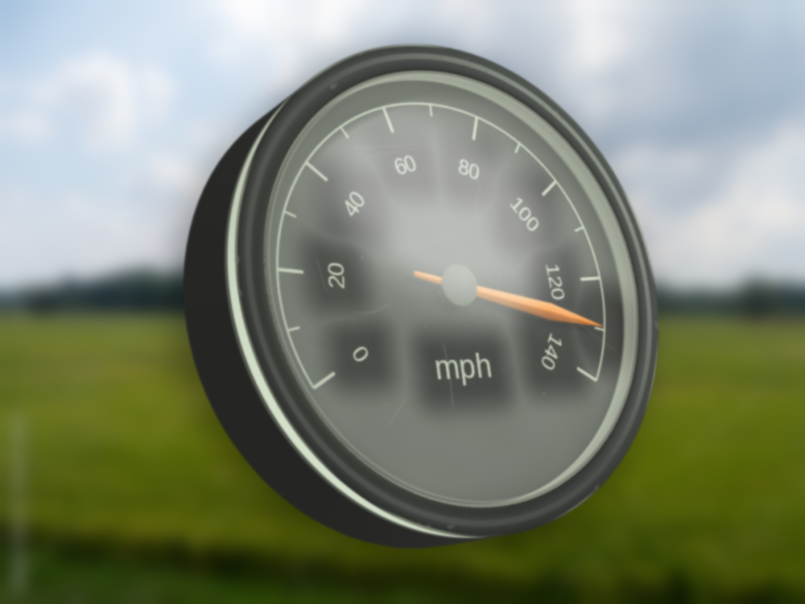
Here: 130 mph
